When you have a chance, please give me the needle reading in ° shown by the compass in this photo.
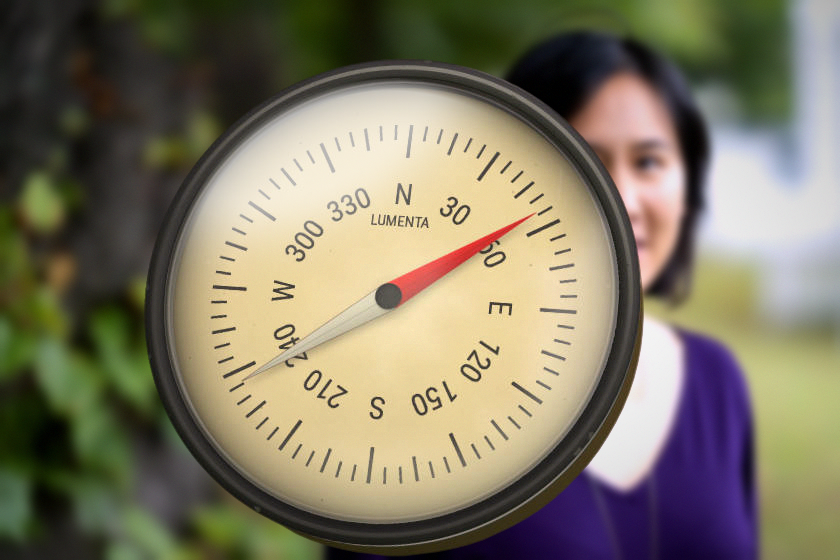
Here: 55 °
